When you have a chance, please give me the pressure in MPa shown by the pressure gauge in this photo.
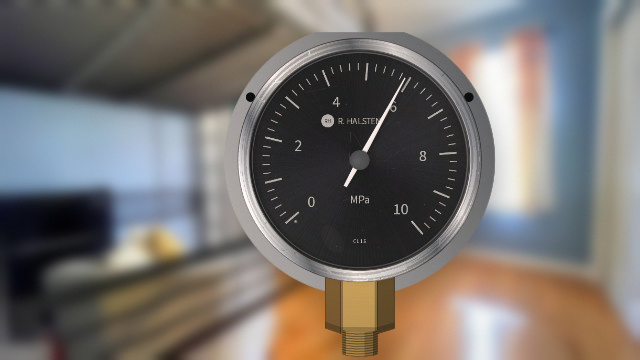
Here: 5.9 MPa
